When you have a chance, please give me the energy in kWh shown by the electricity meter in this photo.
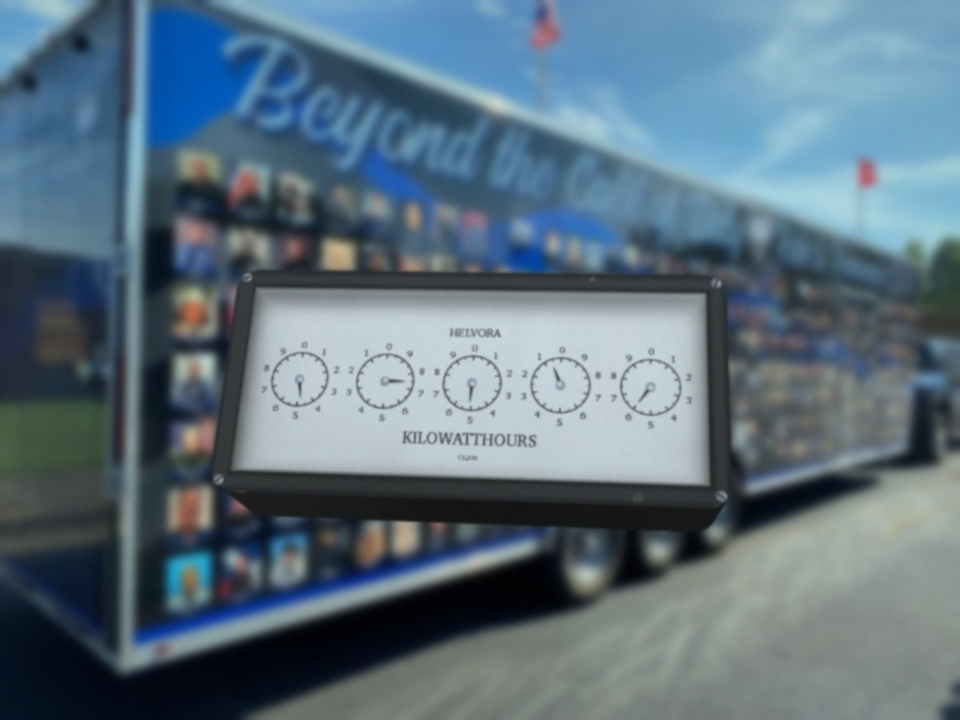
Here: 47506 kWh
